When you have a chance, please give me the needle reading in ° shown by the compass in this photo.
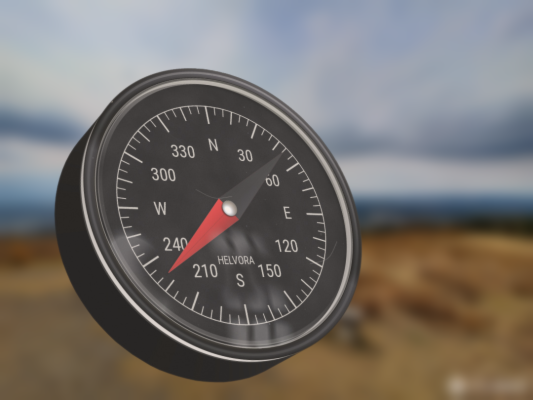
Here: 230 °
